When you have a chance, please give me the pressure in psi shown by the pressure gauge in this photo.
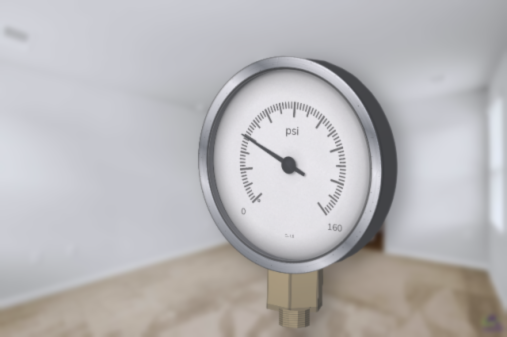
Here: 40 psi
